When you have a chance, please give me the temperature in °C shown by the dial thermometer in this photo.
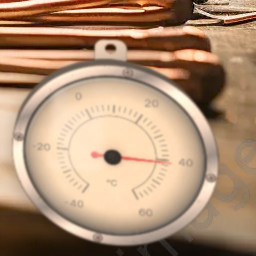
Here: 40 °C
